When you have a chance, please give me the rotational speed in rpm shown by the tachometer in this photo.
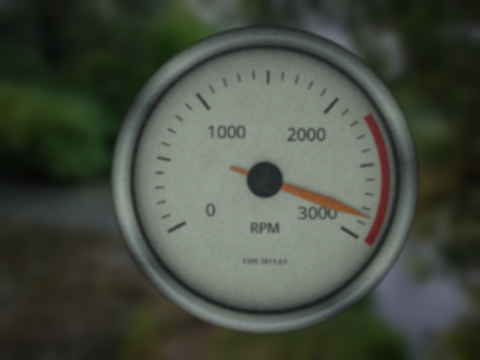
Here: 2850 rpm
